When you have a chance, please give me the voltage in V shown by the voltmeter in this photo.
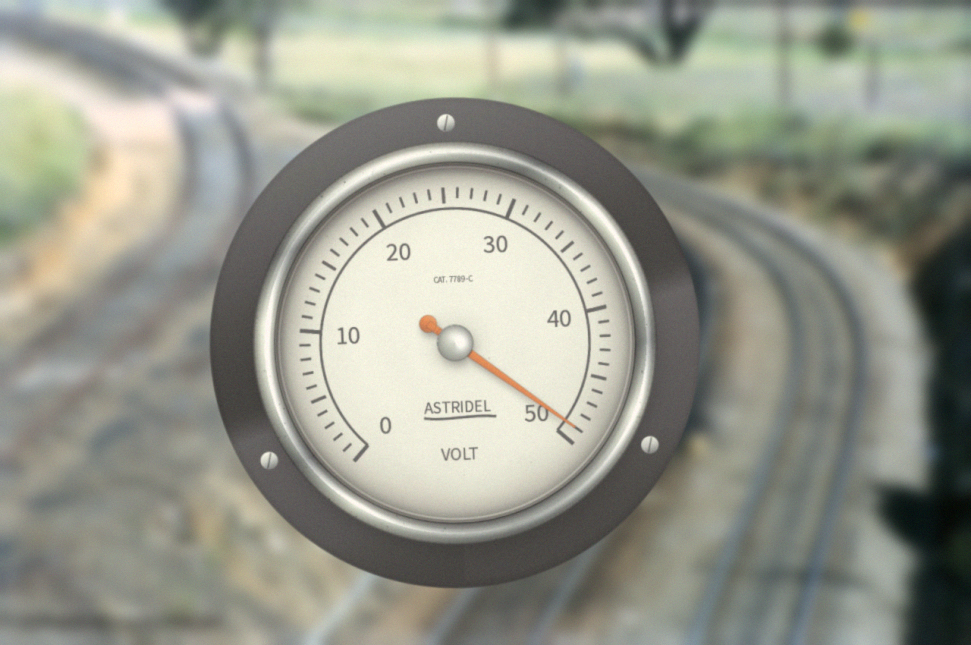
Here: 49 V
